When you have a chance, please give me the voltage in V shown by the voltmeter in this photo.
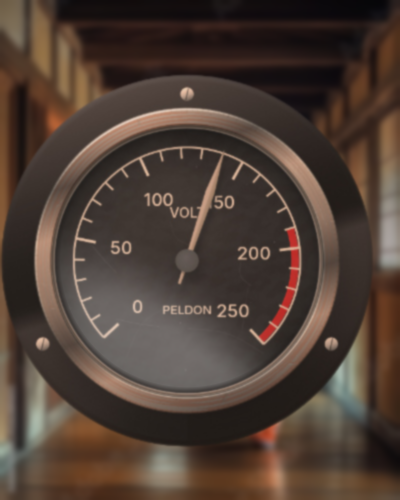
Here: 140 V
